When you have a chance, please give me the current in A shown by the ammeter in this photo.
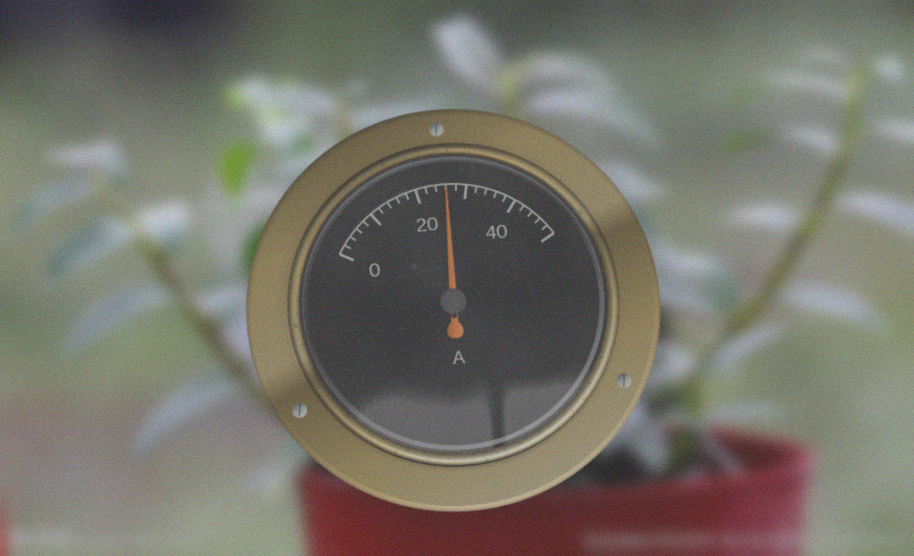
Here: 26 A
